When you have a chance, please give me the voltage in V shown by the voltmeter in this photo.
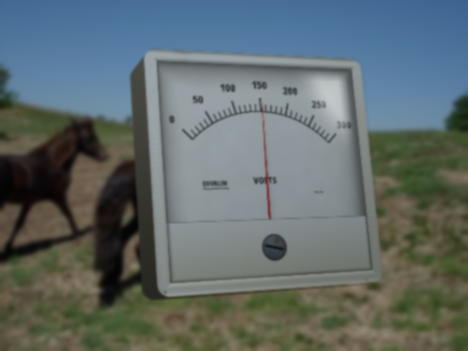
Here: 150 V
